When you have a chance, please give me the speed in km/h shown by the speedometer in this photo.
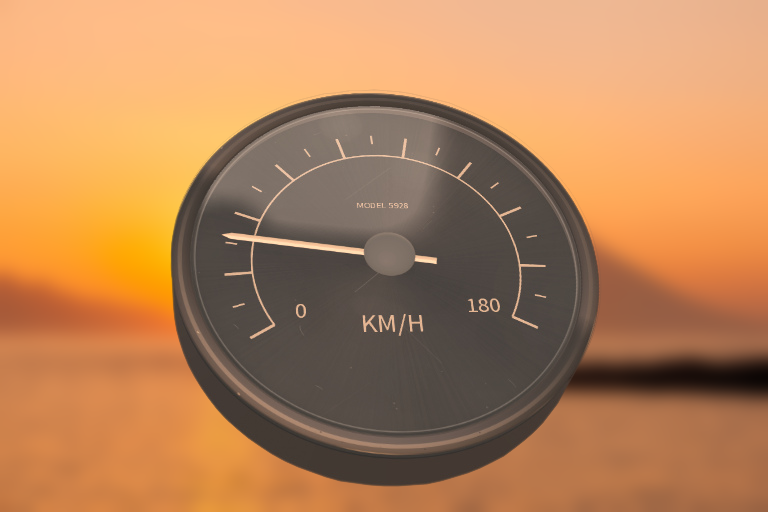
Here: 30 km/h
